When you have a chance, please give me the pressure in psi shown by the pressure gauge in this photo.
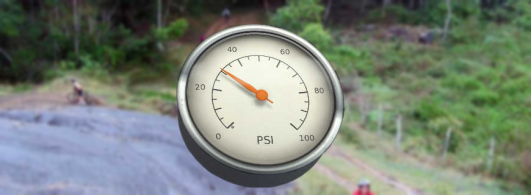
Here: 30 psi
